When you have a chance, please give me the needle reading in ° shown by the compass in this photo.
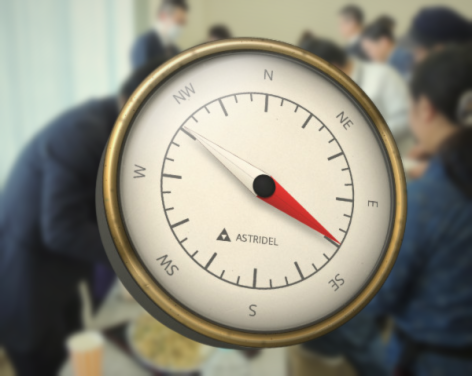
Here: 120 °
